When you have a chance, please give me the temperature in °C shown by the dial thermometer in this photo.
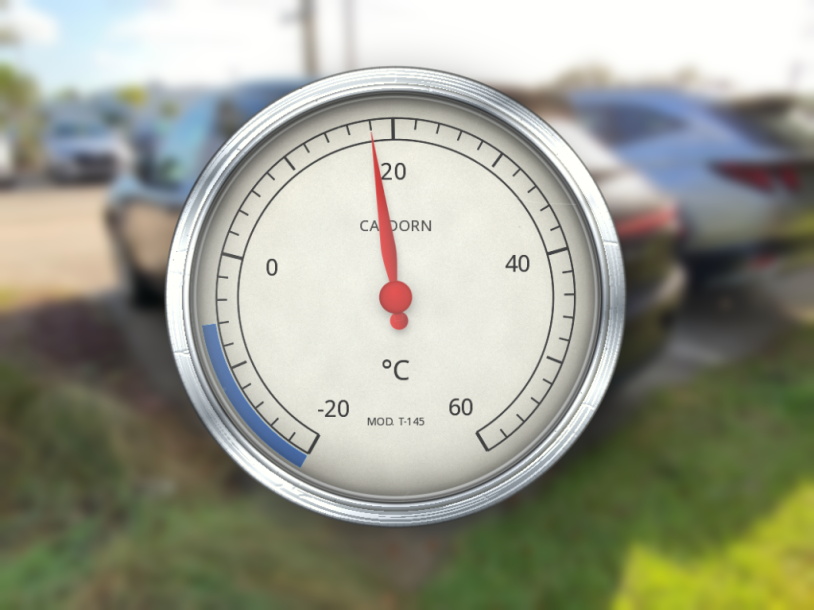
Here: 18 °C
